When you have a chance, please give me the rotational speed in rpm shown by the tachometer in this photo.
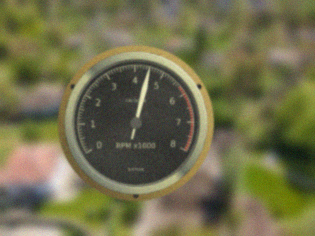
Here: 4500 rpm
